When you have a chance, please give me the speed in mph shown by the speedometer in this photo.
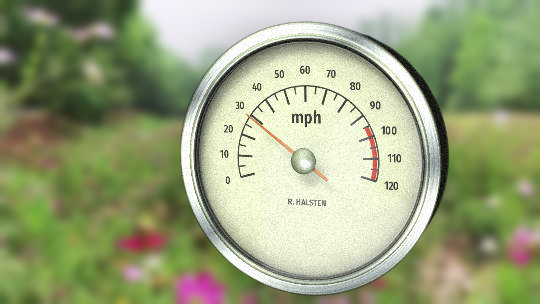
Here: 30 mph
